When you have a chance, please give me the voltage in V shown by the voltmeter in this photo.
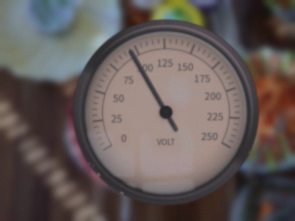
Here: 95 V
